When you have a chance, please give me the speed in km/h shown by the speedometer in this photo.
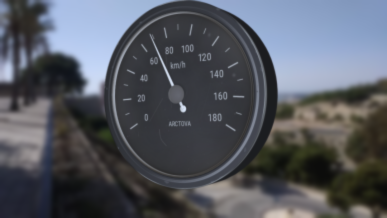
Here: 70 km/h
